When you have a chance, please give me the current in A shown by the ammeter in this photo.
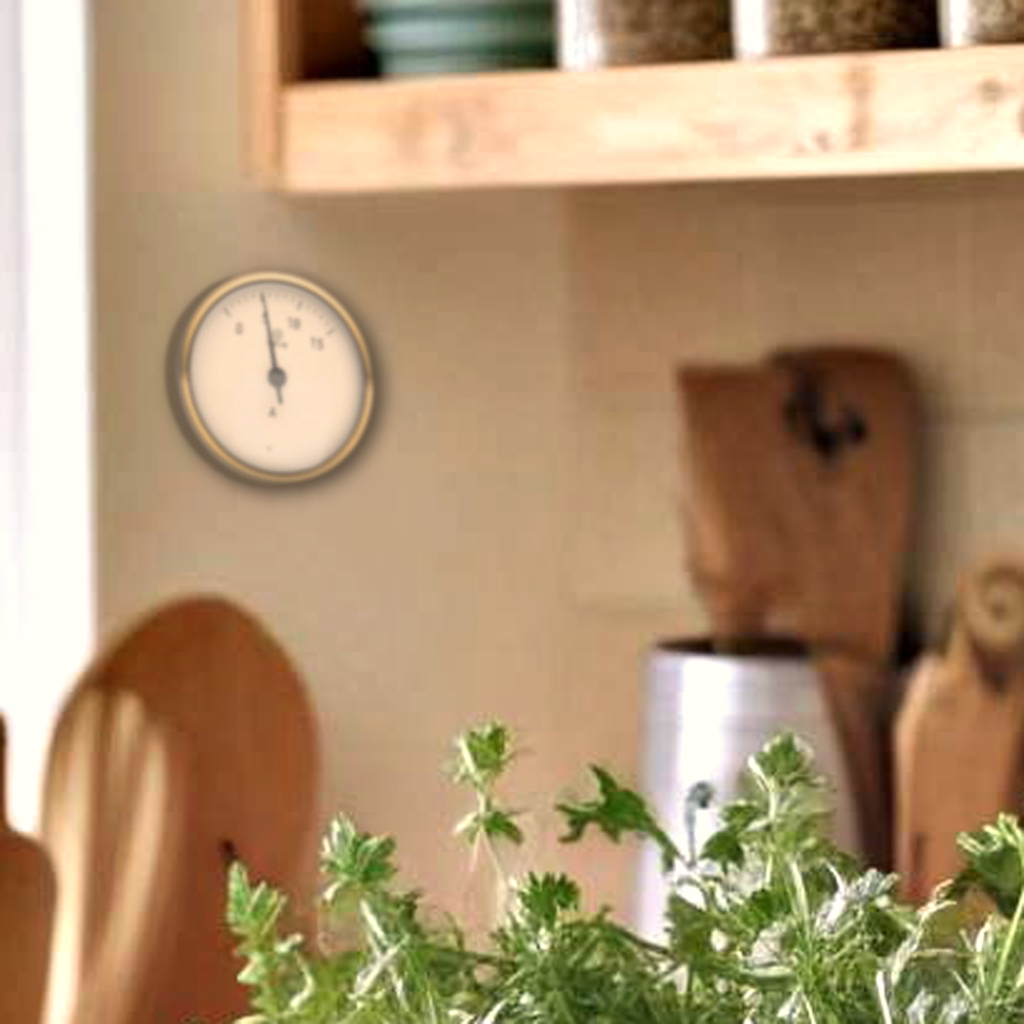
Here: 5 A
